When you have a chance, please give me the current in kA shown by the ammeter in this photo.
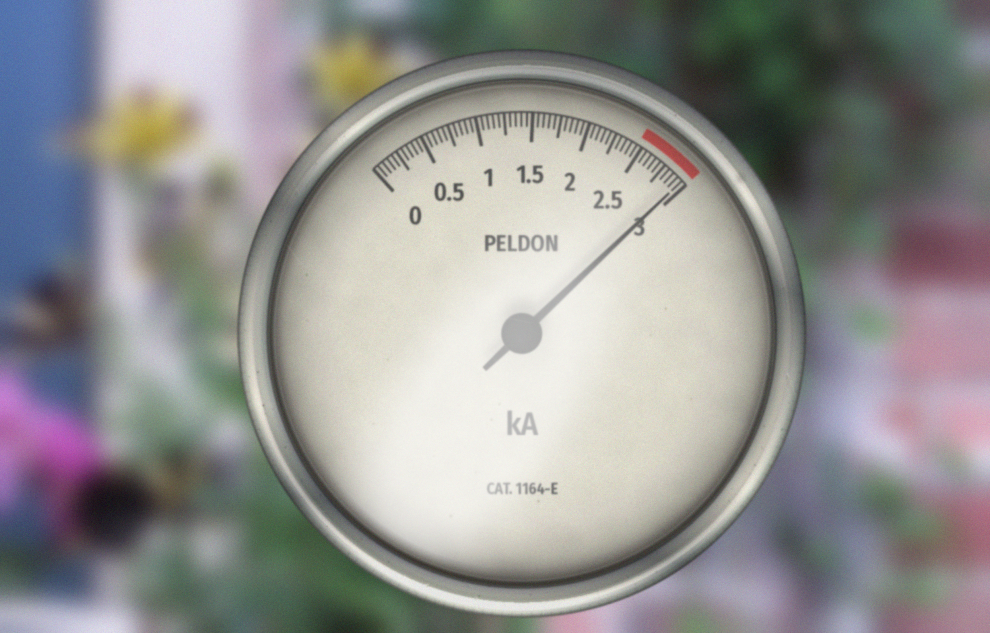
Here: 2.95 kA
